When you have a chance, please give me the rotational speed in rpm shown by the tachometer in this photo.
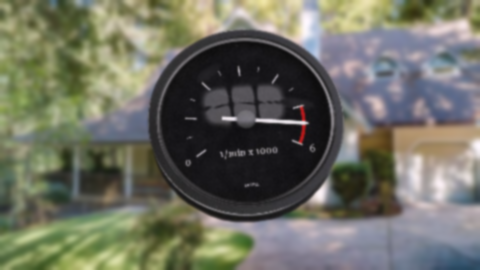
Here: 5500 rpm
